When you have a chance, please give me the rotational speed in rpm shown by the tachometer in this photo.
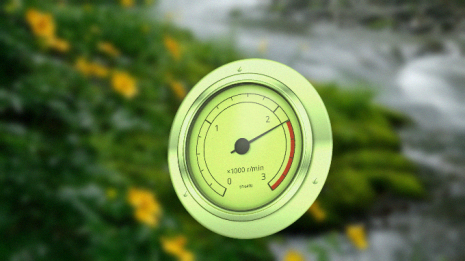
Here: 2200 rpm
